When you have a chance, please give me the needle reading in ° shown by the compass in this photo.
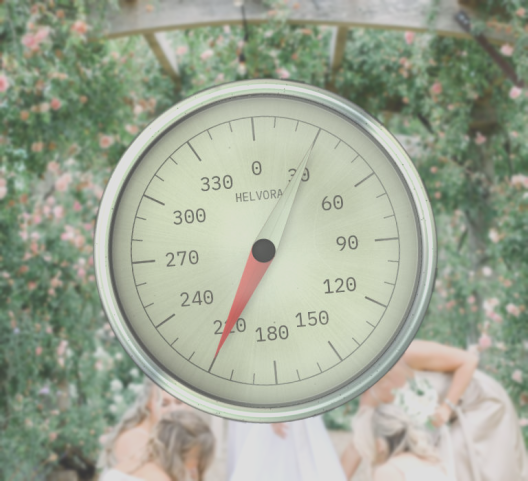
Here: 210 °
